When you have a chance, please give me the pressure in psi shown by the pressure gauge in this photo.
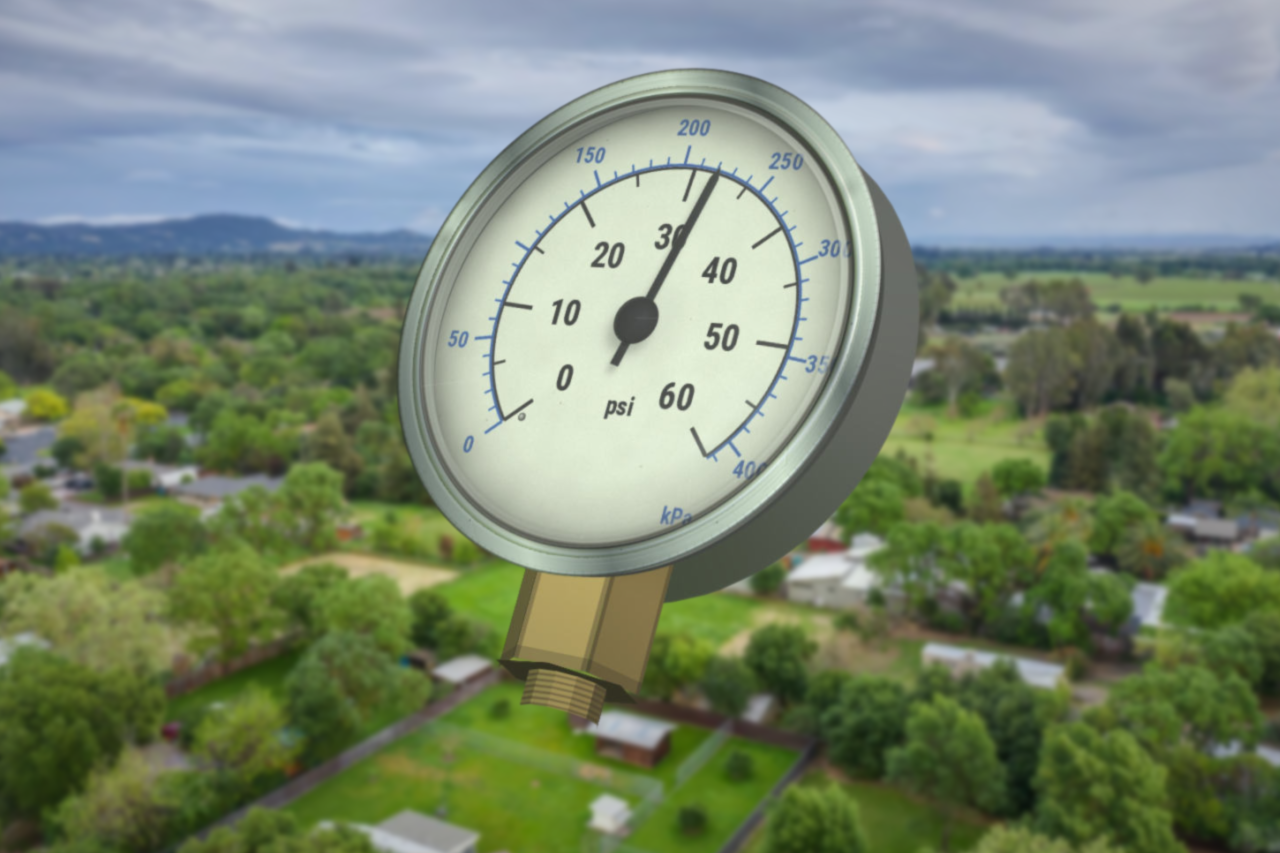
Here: 32.5 psi
